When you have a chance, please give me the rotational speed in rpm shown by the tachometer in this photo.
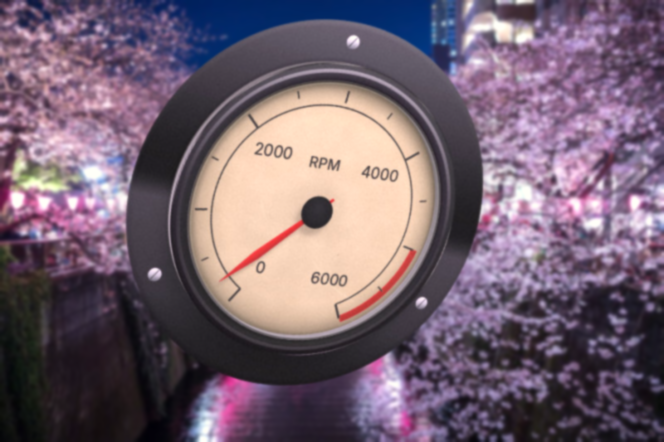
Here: 250 rpm
